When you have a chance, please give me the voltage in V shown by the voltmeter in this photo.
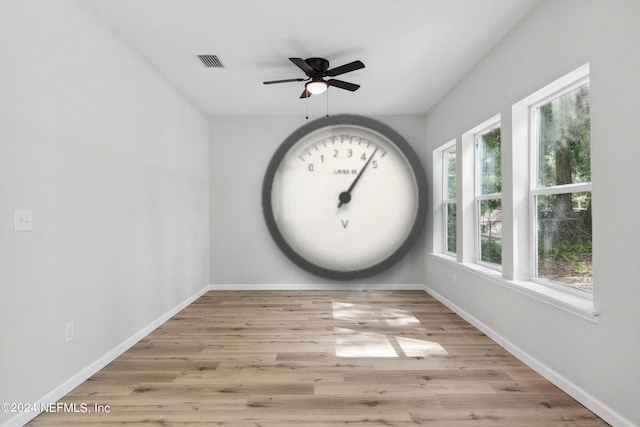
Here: 4.5 V
